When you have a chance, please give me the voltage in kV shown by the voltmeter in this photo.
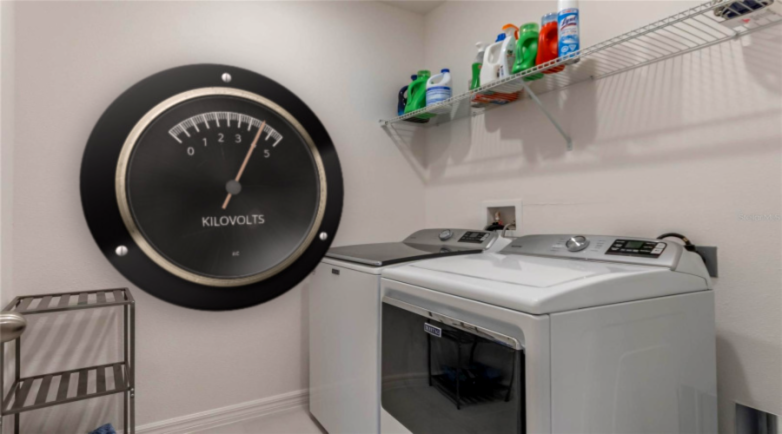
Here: 4 kV
